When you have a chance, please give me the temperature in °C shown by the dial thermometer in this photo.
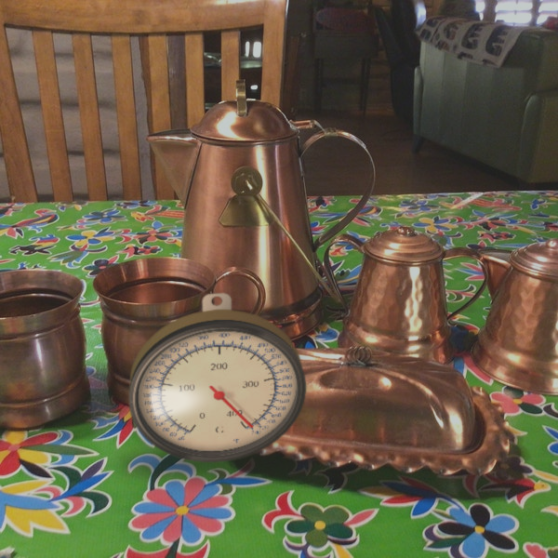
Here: 390 °C
